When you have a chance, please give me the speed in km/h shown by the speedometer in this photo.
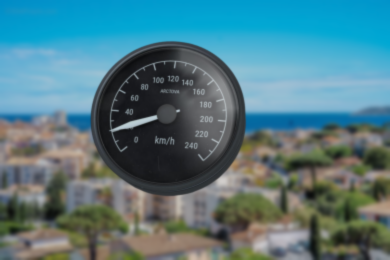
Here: 20 km/h
